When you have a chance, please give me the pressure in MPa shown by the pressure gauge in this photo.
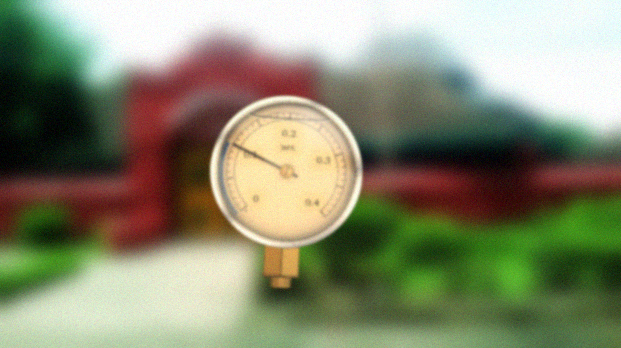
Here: 0.1 MPa
